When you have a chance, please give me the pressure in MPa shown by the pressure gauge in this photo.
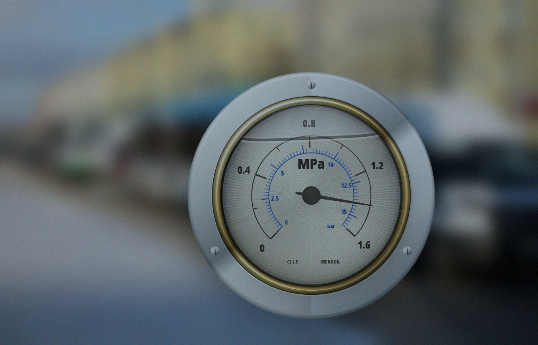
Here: 1.4 MPa
